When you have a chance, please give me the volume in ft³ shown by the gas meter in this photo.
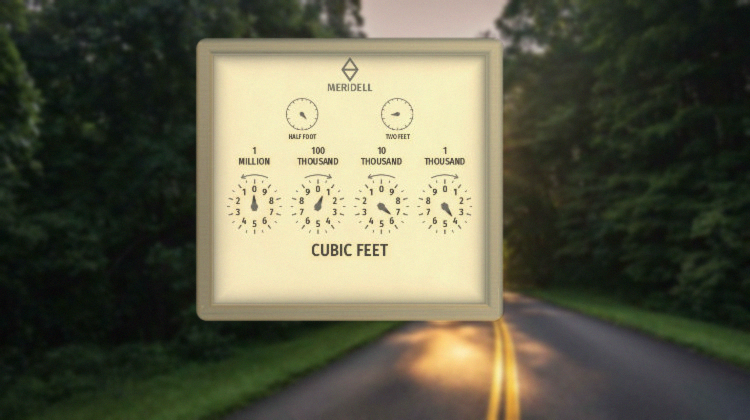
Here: 6400 ft³
